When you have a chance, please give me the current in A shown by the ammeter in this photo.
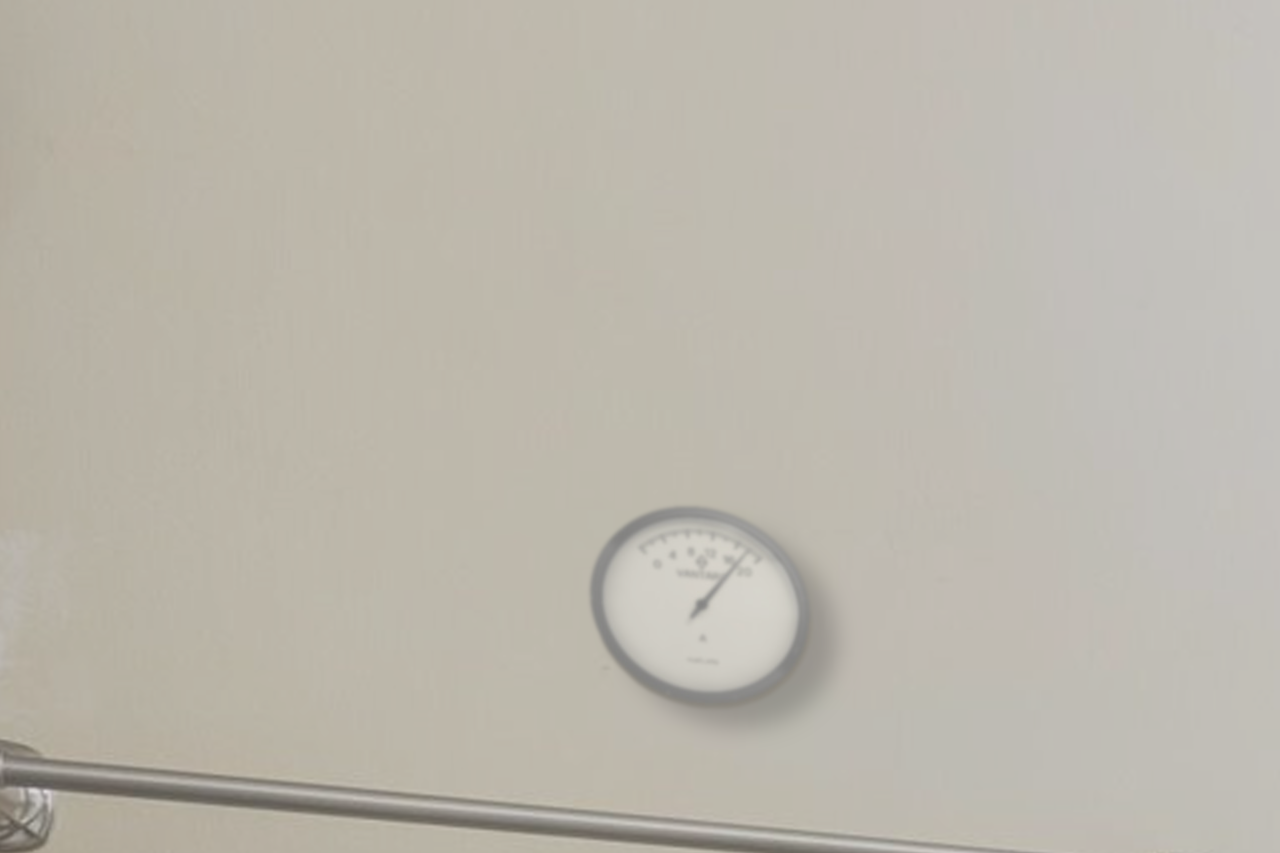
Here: 18 A
